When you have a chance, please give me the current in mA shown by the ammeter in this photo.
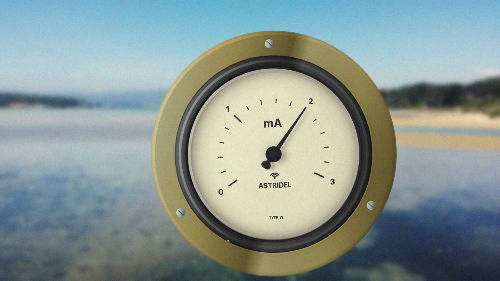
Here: 2 mA
